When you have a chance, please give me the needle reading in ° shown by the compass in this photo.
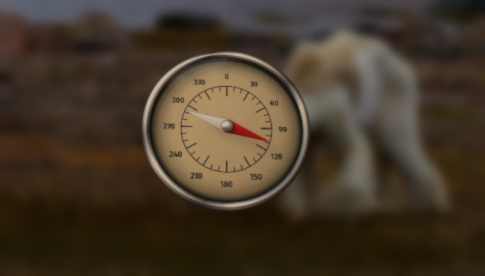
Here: 110 °
